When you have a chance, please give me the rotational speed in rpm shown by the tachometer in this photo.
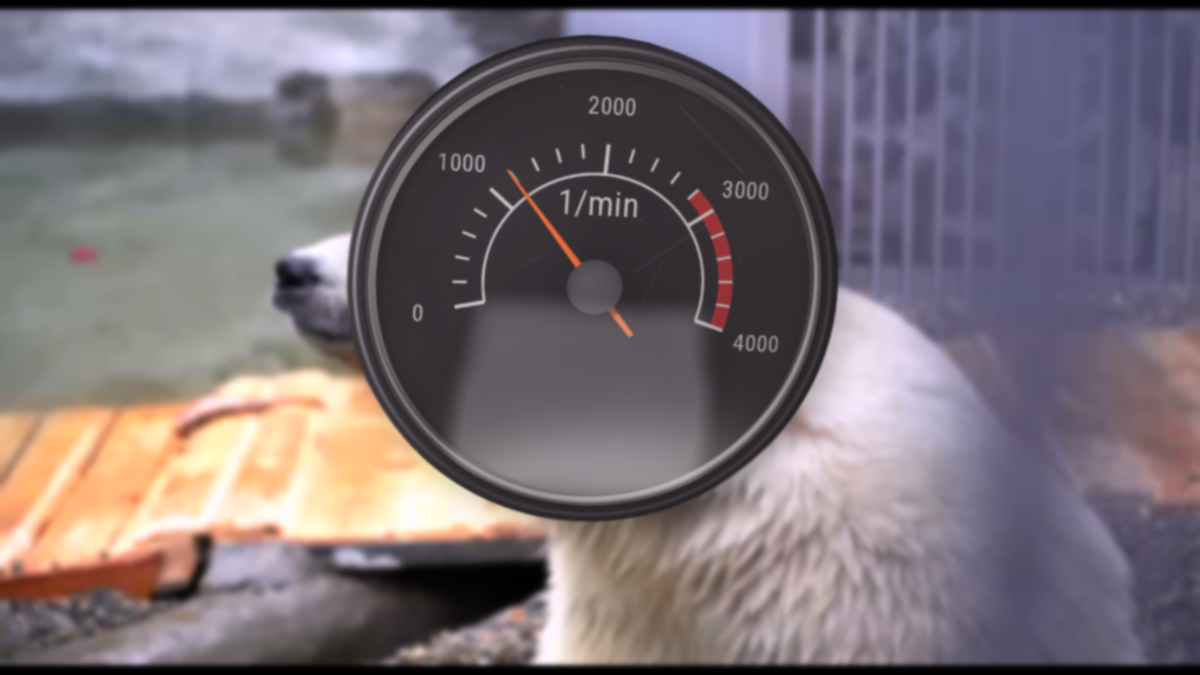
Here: 1200 rpm
